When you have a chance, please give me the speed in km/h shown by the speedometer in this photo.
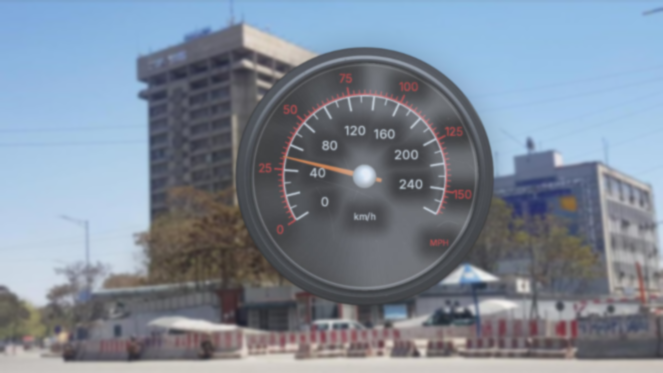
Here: 50 km/h
